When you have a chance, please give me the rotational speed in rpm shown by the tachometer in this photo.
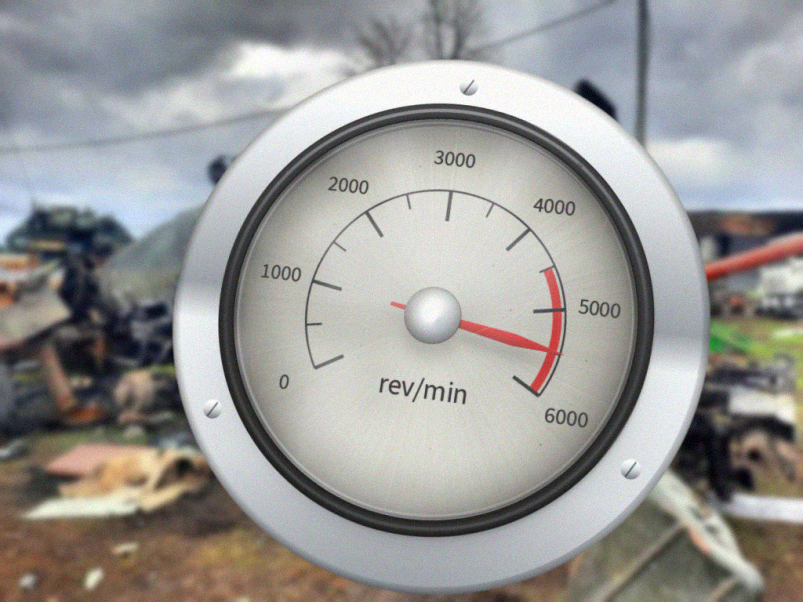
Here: 5500 rpm
